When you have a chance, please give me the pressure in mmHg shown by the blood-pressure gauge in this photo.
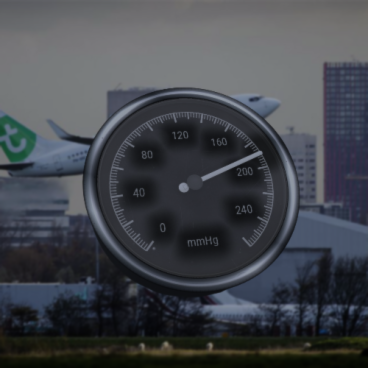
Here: 190 mmHg
